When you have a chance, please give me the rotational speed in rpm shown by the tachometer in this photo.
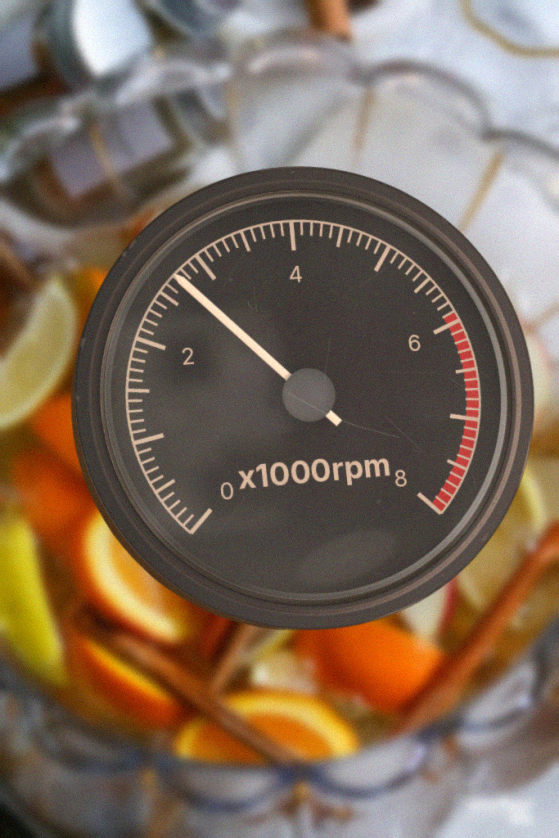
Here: 2700 rpm
